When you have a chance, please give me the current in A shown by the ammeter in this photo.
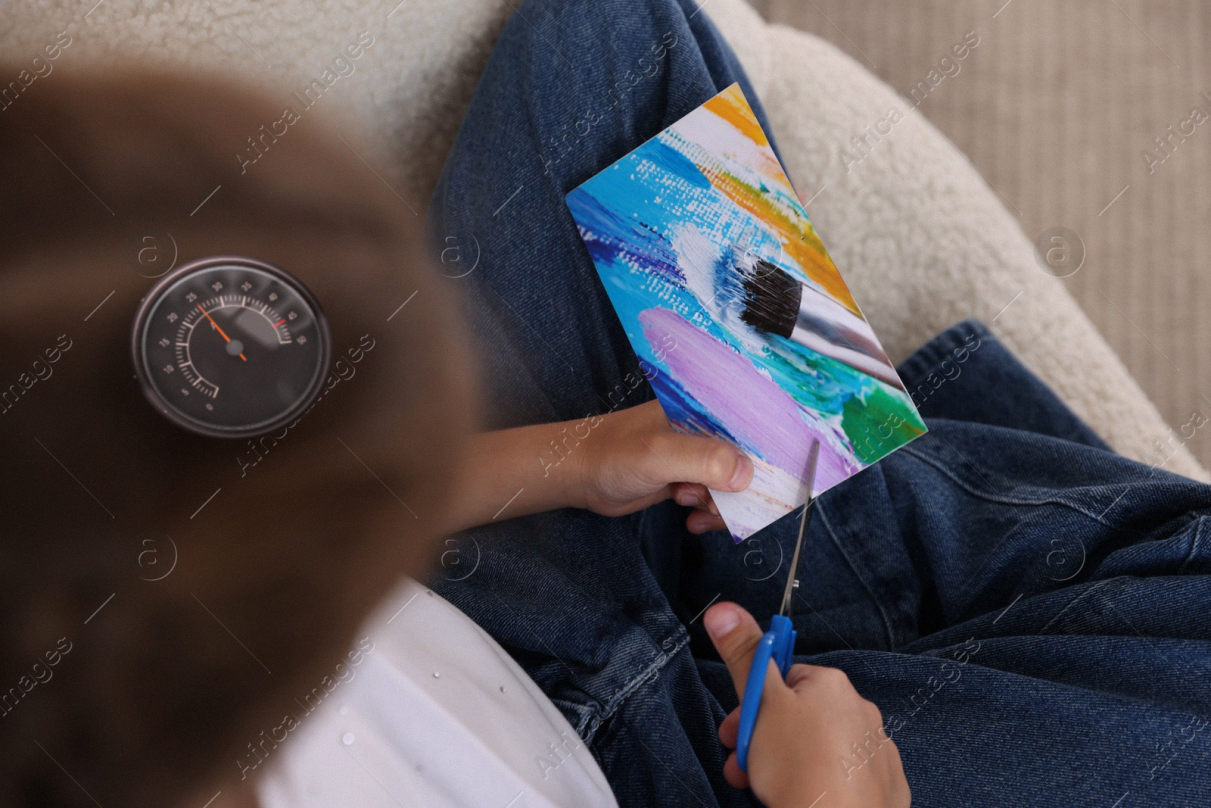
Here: 25 A
